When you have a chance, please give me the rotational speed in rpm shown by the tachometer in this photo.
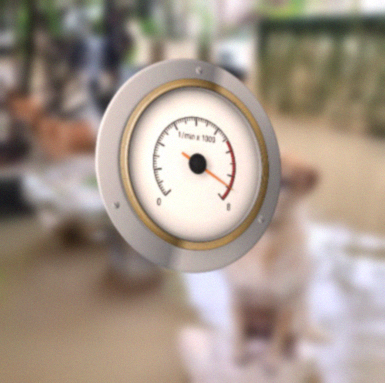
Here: 7500 rpm
